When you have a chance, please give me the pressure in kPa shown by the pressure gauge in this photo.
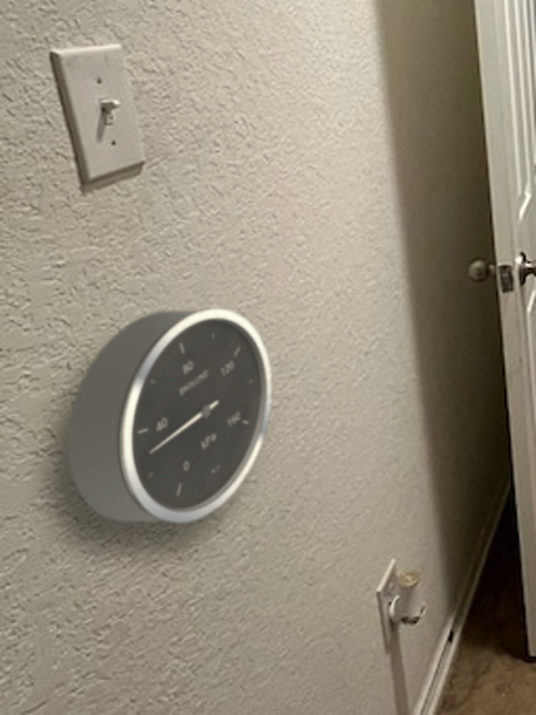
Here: 30 kPa
